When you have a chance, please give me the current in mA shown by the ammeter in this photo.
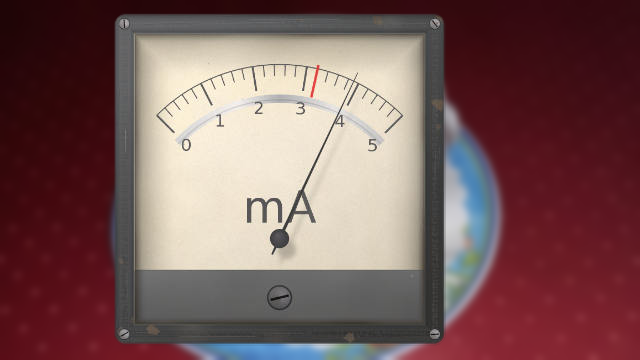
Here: 3.9 mA
